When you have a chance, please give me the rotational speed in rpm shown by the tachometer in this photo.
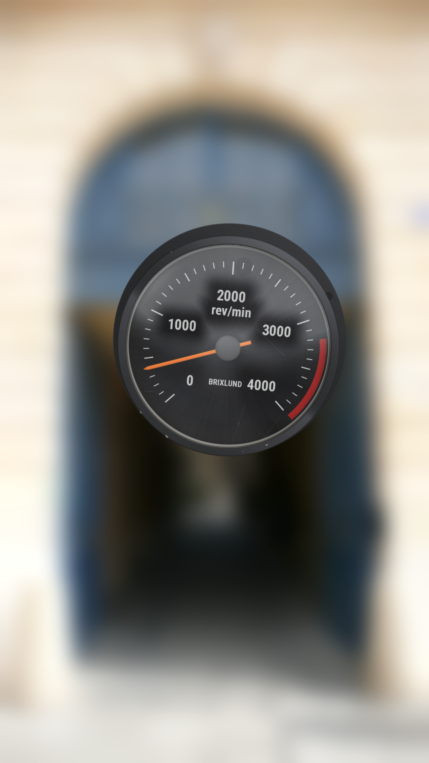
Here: 400 rpm
